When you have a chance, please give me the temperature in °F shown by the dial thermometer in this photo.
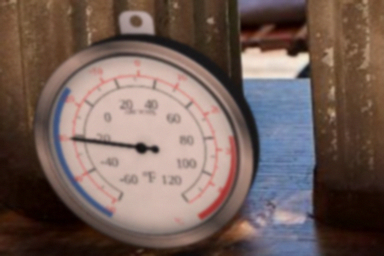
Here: -20 °F
